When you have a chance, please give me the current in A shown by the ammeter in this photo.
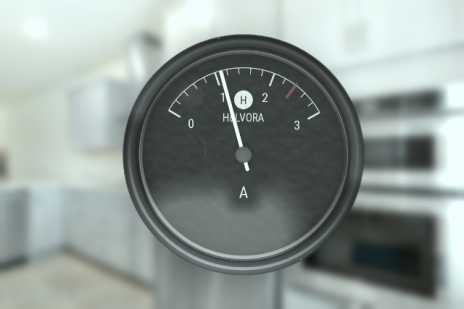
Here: 1.1 A
